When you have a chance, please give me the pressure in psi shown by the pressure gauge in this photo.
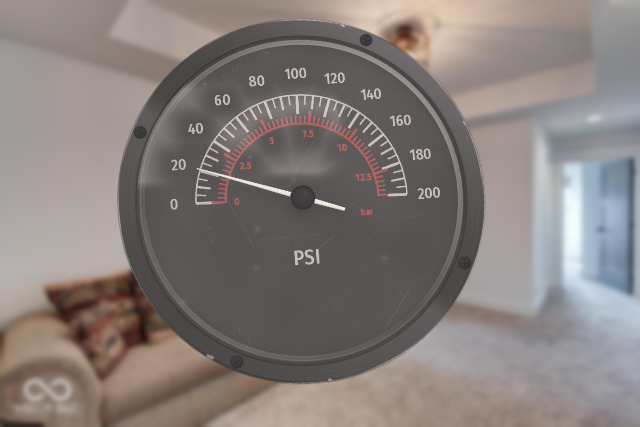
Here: 20 psi
